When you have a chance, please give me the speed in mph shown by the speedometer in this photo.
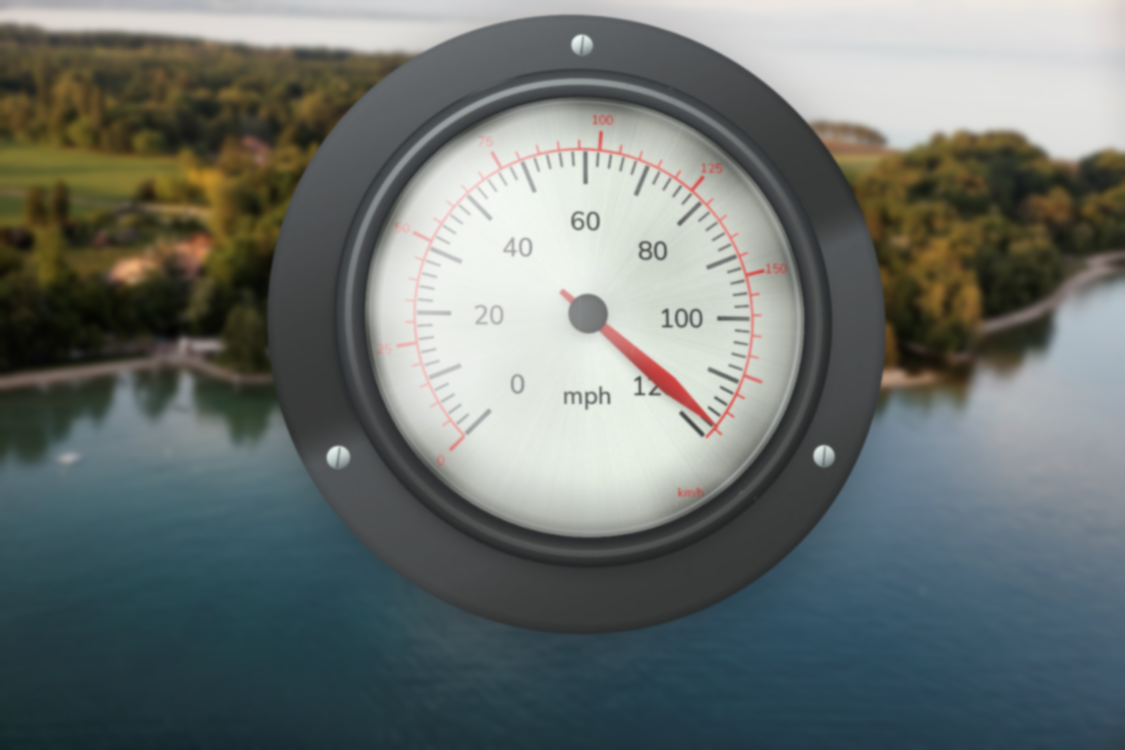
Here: 118 mph
